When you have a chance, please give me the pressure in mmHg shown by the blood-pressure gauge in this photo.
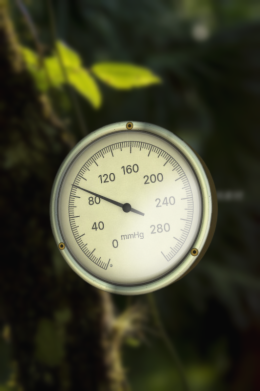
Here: 90 mmHg
